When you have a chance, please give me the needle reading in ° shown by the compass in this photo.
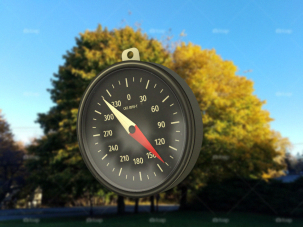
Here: 140 °
